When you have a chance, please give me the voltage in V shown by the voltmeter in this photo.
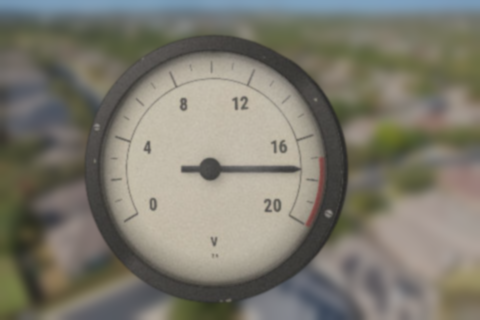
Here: 17.5 V
